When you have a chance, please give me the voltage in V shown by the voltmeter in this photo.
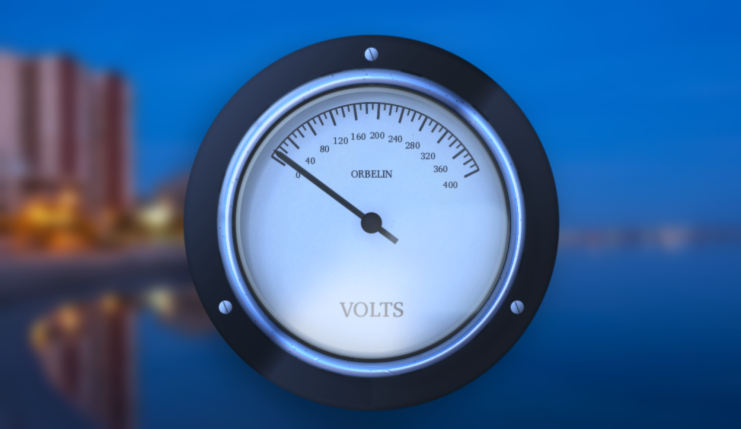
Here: 10 V
